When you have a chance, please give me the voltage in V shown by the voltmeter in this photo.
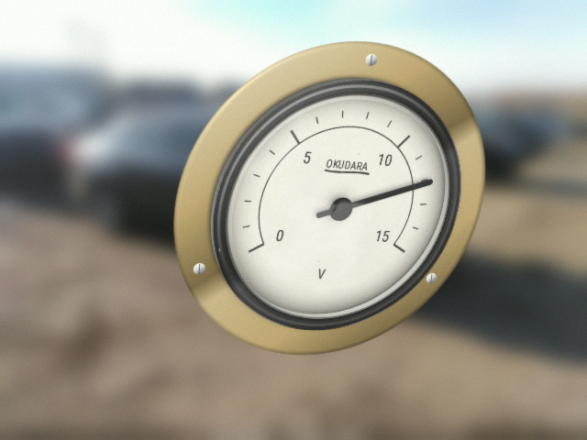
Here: 12 V
